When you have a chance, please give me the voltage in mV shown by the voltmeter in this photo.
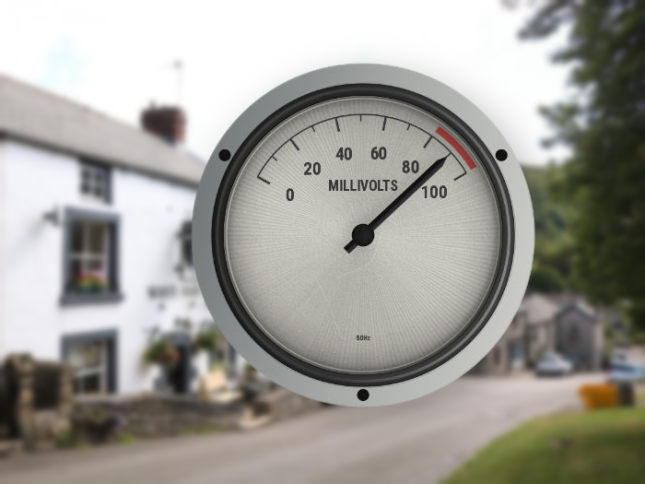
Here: 90 mV
